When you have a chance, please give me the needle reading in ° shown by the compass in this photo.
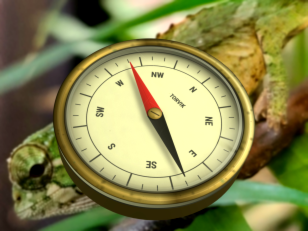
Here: 290 °
